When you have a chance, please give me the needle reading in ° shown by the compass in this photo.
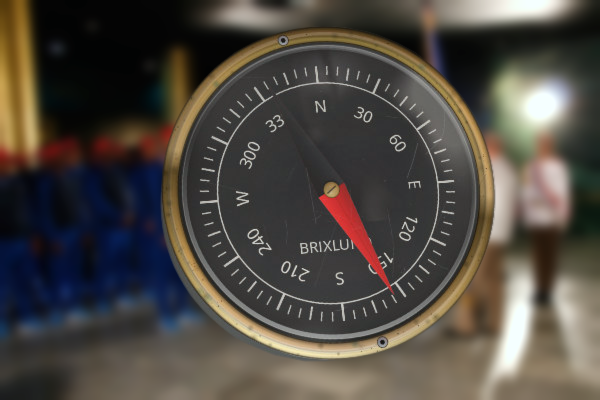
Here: 155 °
